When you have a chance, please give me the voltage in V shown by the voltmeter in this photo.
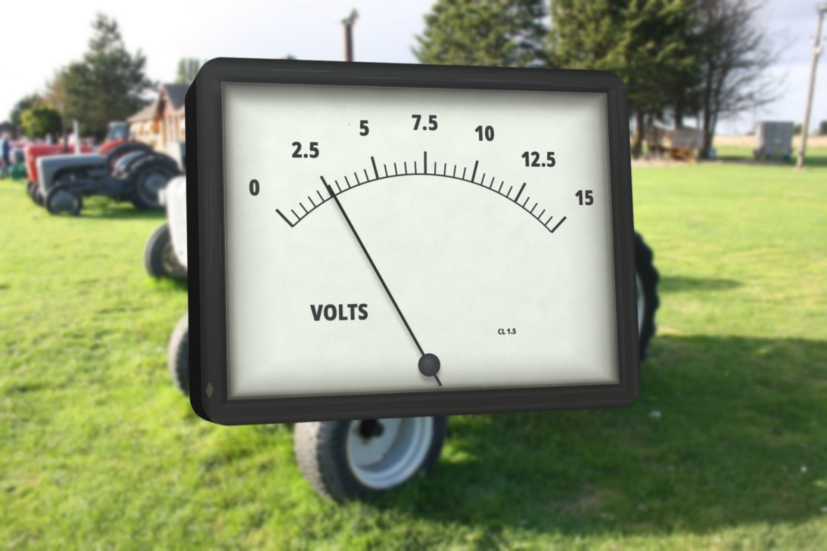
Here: 2.5 V
